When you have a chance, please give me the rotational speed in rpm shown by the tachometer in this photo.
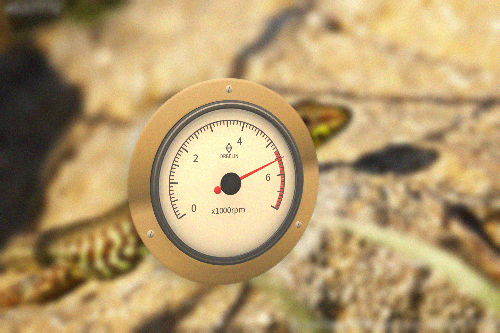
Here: 5500 rpm
